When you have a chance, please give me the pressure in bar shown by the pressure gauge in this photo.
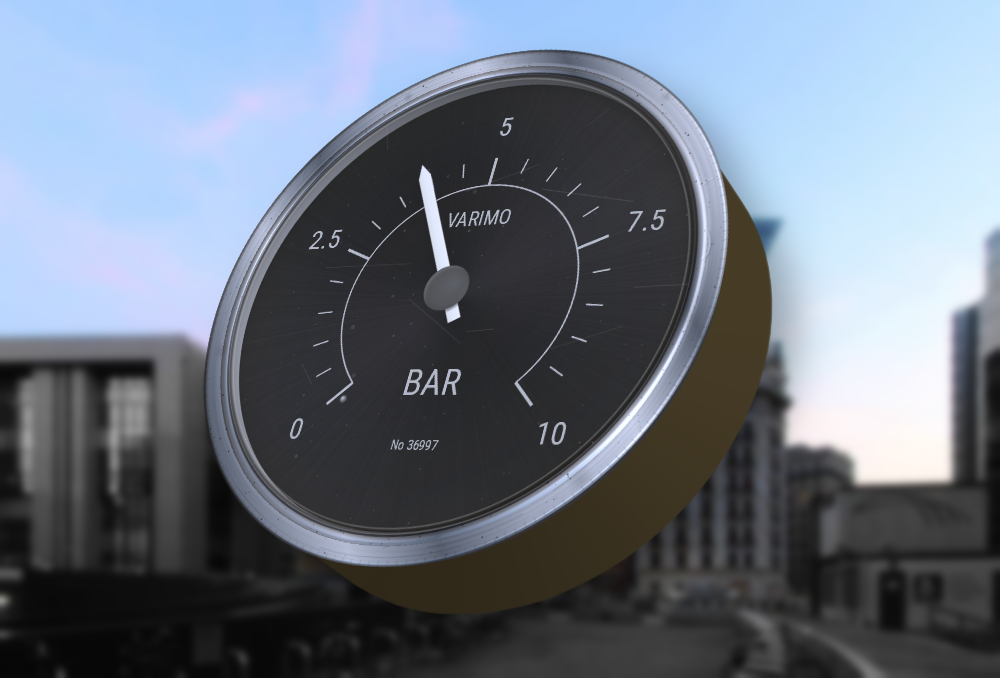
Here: 4 bar
